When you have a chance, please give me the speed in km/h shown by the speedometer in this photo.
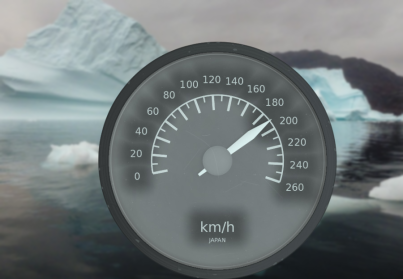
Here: 190 km/h
